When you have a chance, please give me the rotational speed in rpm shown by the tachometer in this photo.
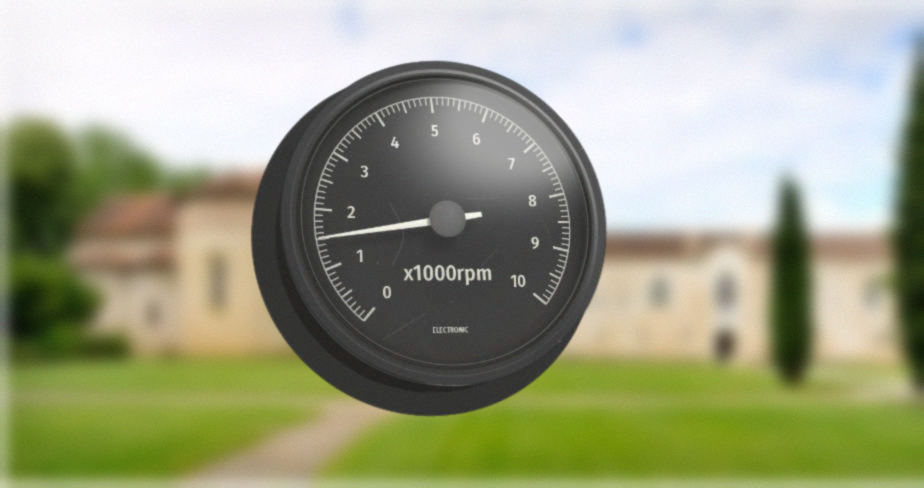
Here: 1500 rpm
